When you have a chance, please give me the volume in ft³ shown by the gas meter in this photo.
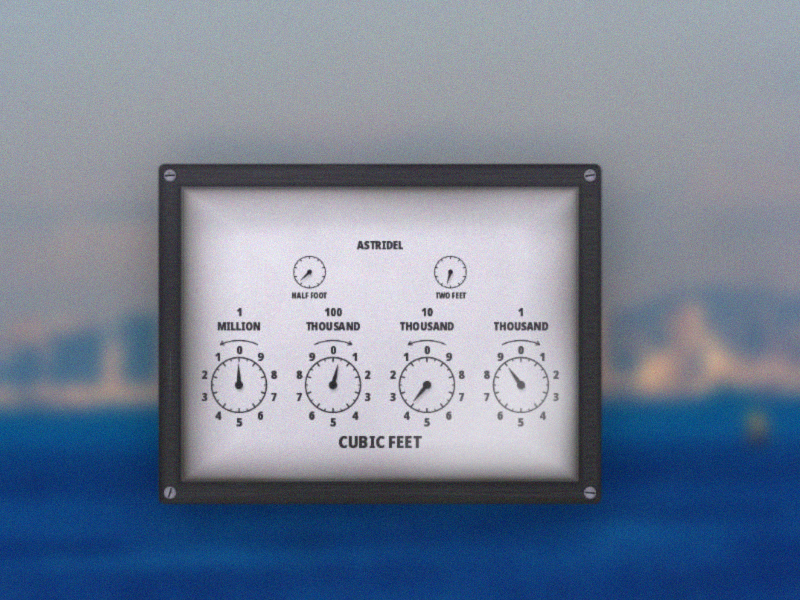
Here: 3900 ft³
